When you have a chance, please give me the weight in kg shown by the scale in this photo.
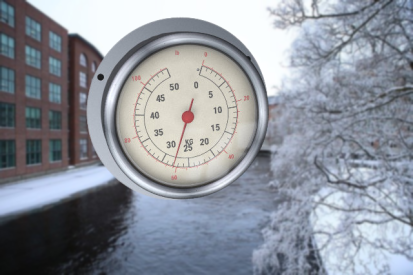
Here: 28 kg
